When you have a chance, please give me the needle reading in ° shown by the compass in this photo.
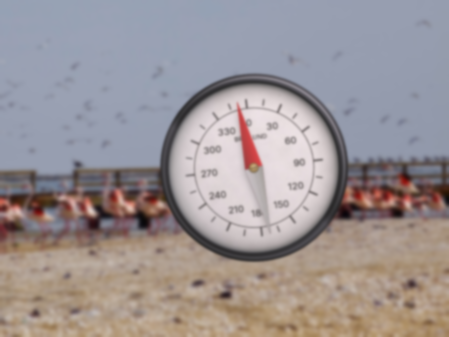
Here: 352.5 °
